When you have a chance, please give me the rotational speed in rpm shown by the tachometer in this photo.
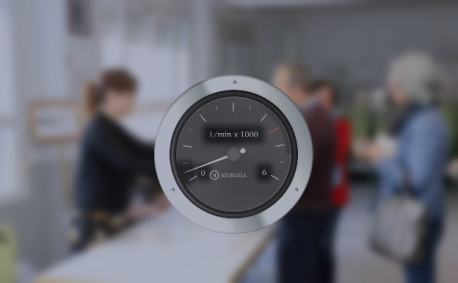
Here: 250 rpm
